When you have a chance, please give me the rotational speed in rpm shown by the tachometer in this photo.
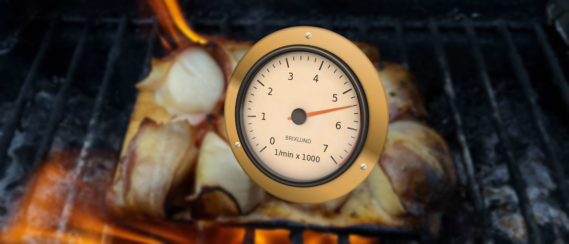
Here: 5400 rpm
